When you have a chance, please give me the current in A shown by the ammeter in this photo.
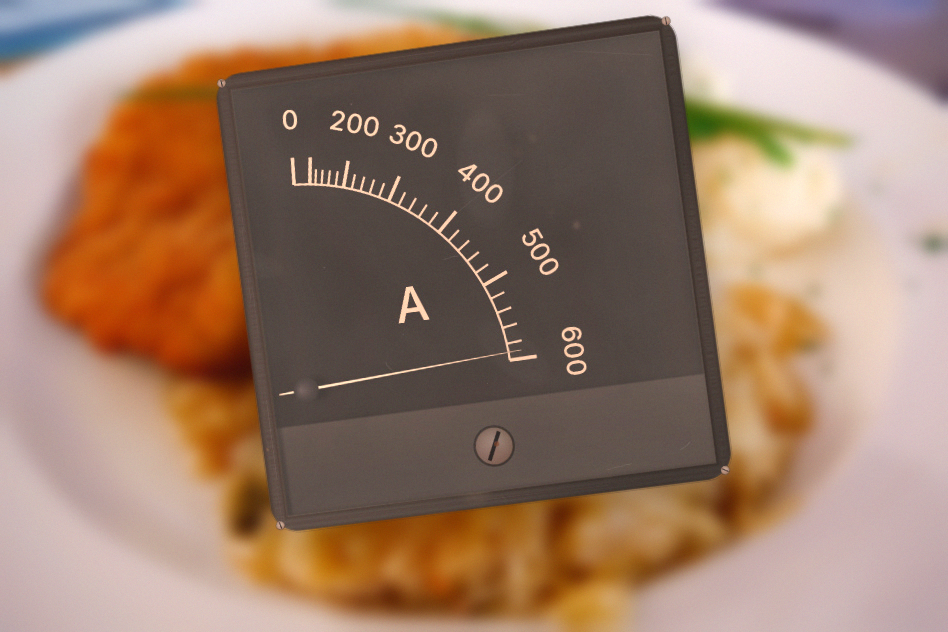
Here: 590 A
